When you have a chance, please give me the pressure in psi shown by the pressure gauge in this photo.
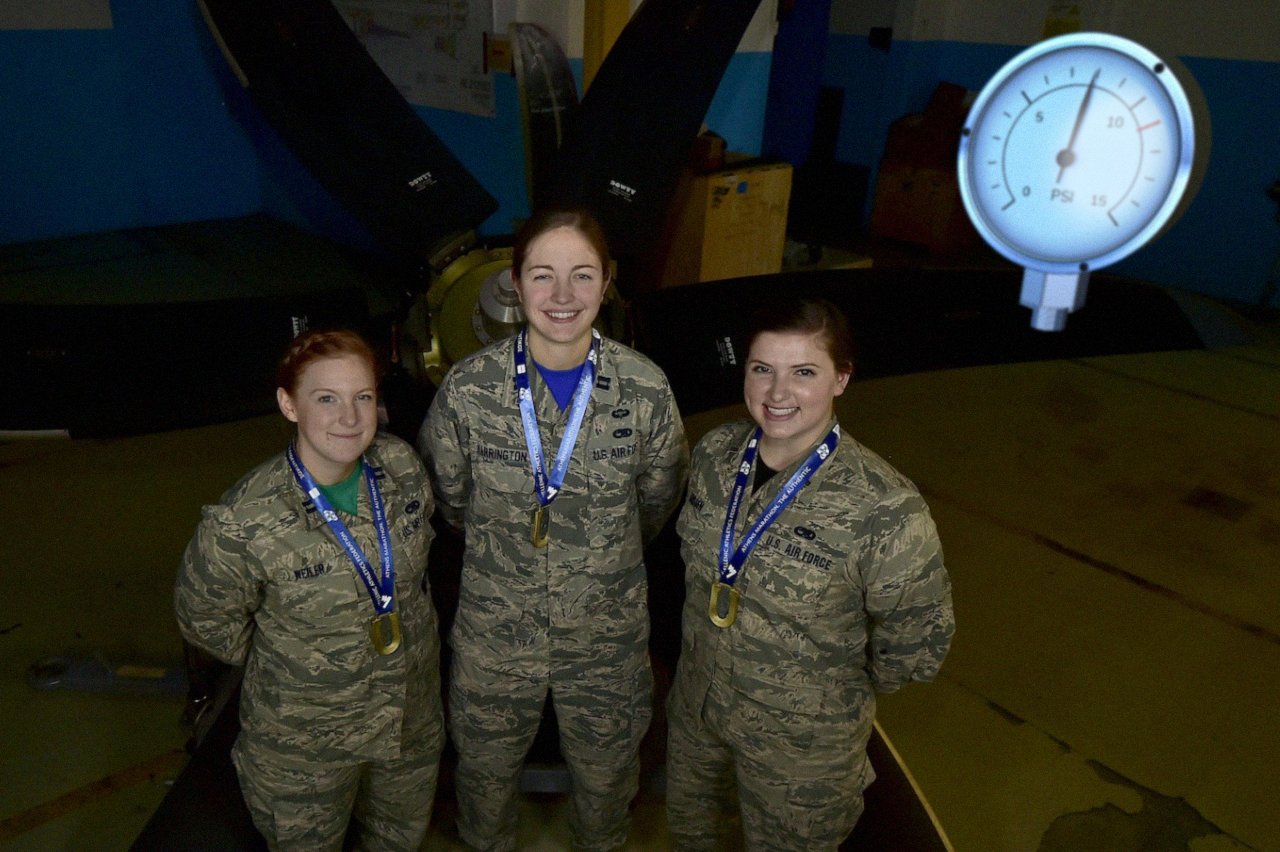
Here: 8 psi
